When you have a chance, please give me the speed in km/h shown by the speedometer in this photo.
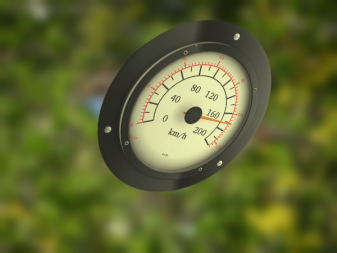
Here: 170 km/h
